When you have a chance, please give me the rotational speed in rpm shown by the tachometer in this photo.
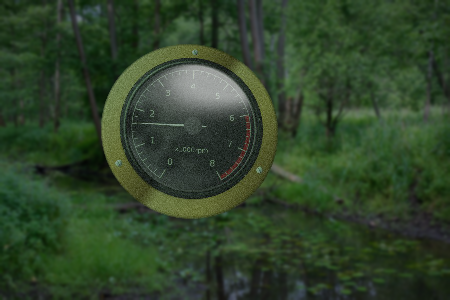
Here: 1600 rpm
